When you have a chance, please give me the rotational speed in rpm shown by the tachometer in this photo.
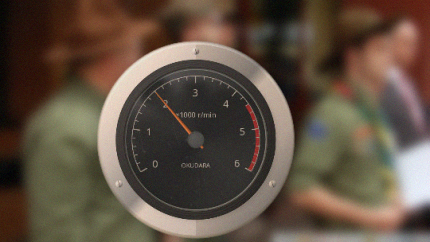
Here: 2000 rpm
